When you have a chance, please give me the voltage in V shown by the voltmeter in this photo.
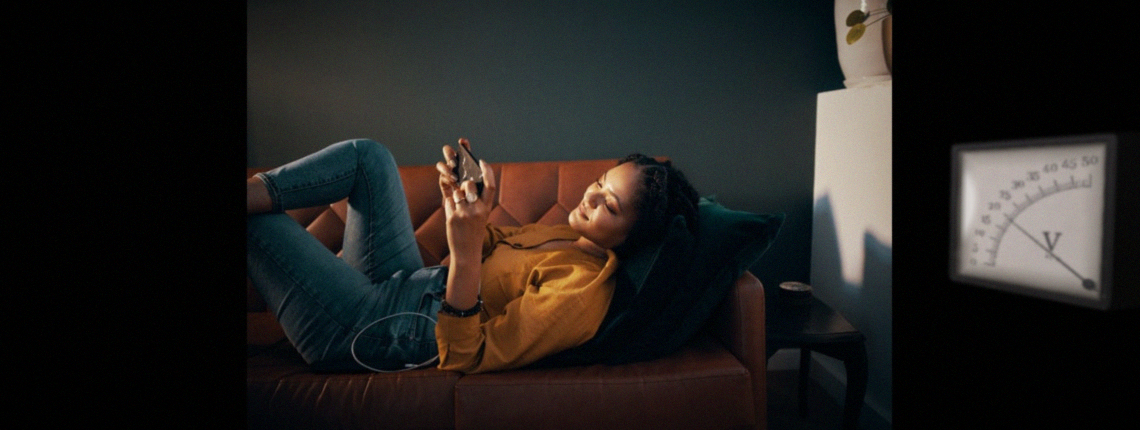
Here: 20 V
